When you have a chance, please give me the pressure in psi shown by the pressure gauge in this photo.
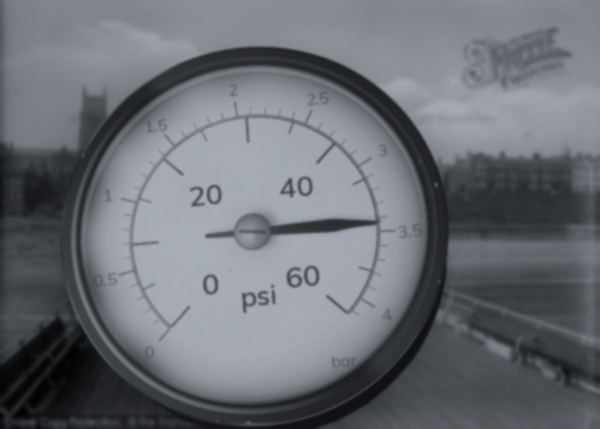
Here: 50 psi
